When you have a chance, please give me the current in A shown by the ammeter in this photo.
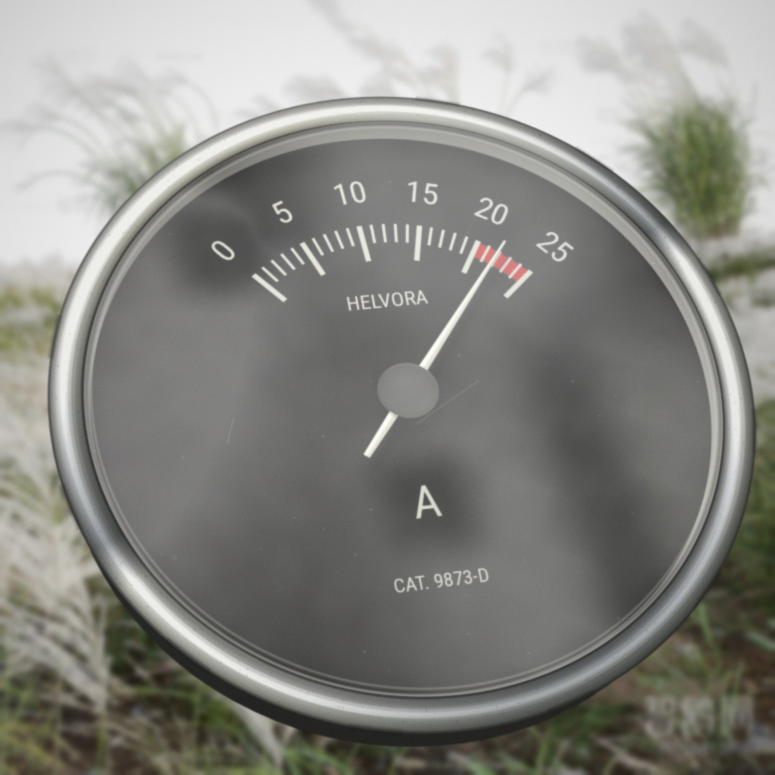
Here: 22 A
